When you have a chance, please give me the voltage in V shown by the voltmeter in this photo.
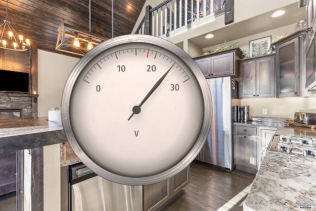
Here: 25 V
